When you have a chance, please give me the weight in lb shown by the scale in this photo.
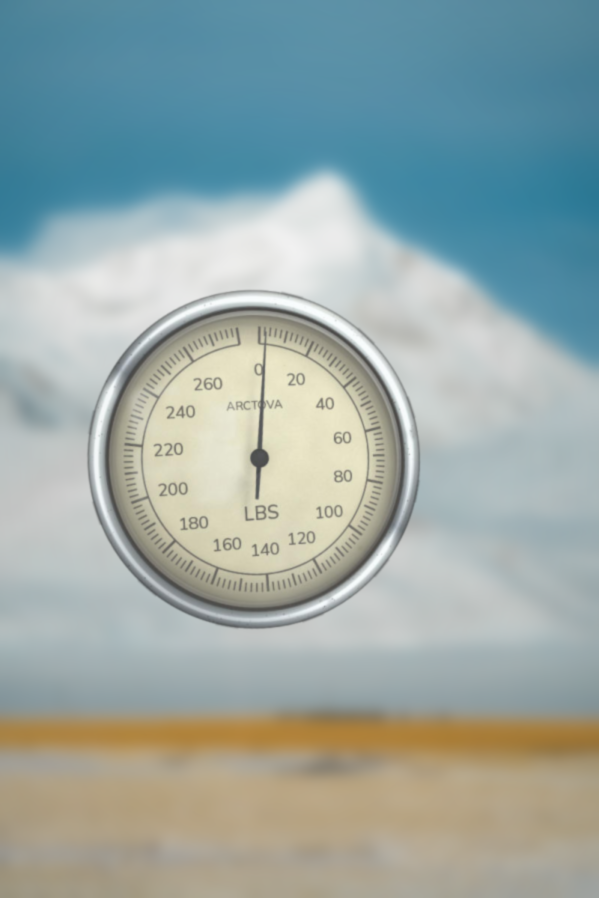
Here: 2 lb
